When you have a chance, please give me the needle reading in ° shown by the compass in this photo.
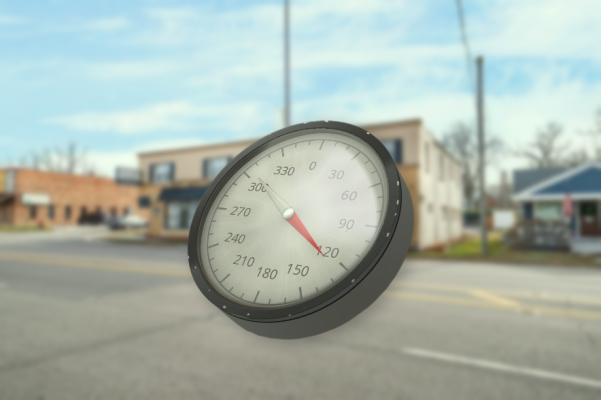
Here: 125 °
